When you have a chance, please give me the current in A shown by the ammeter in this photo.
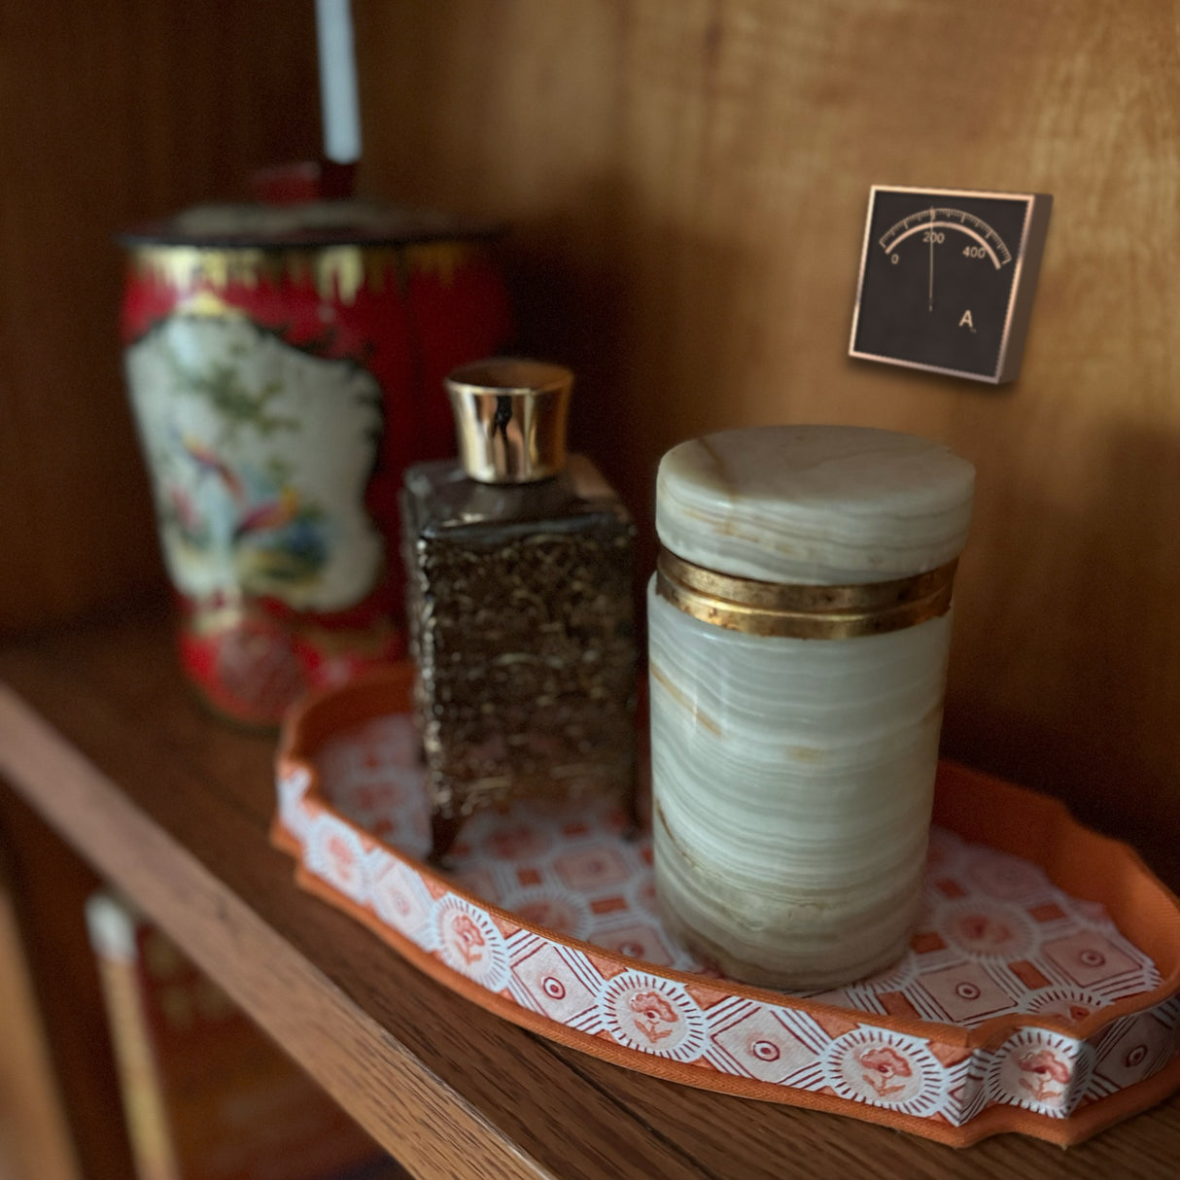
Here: 200 A
